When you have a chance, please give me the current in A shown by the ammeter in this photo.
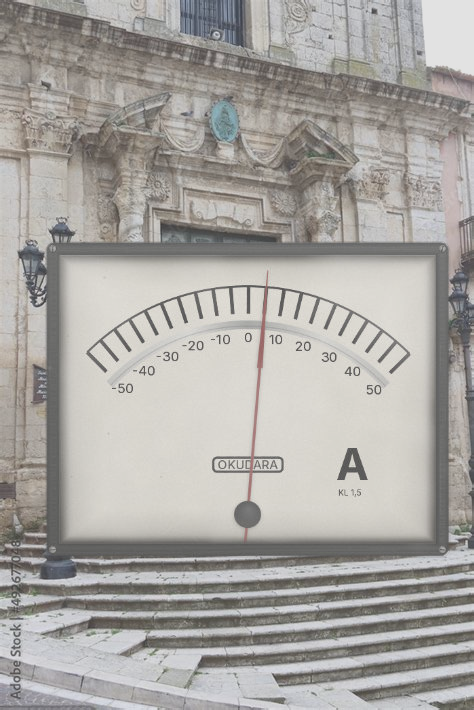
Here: 5 A
